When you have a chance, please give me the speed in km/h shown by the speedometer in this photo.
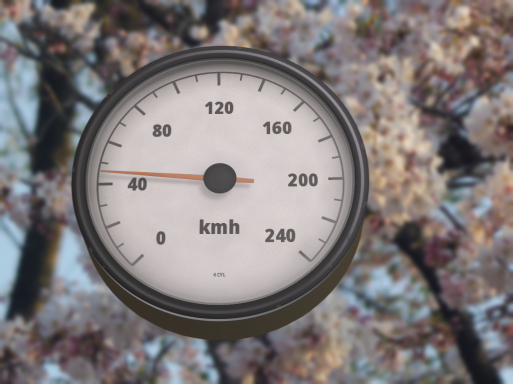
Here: 45 km/h
